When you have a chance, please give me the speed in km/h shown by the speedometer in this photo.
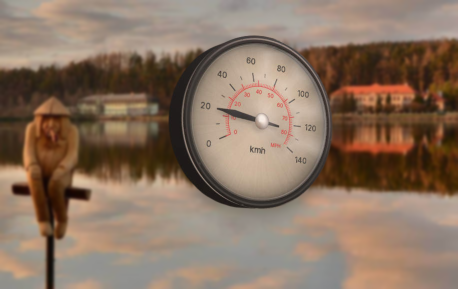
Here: 20 km/h
